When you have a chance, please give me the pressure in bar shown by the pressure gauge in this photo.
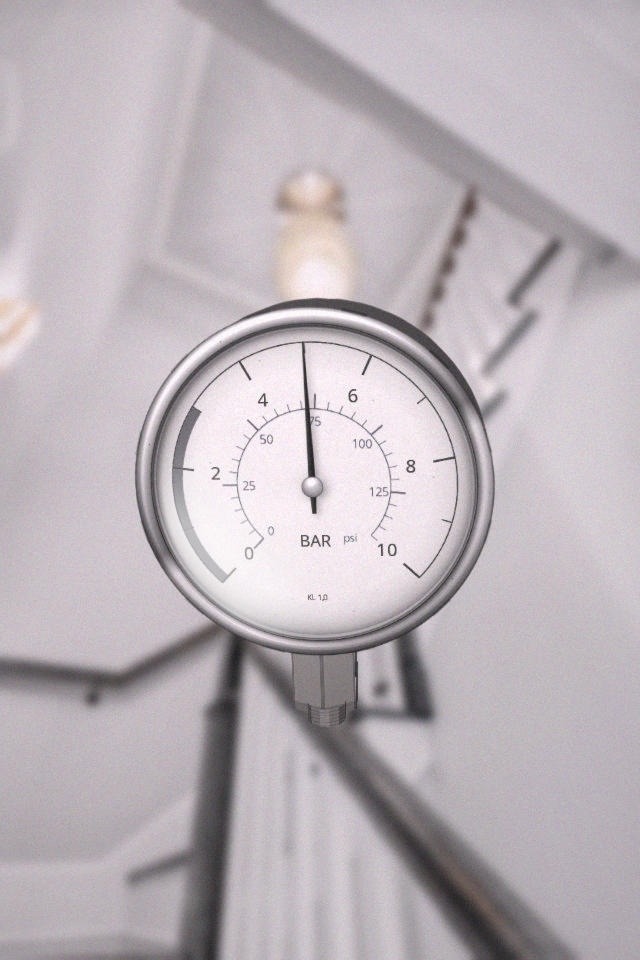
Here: 5 bar
